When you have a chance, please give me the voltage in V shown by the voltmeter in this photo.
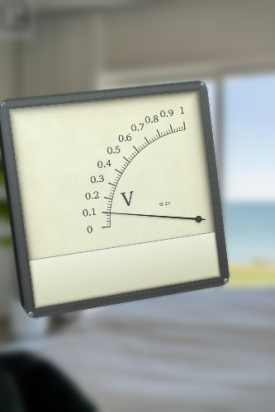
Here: 0.1 V
